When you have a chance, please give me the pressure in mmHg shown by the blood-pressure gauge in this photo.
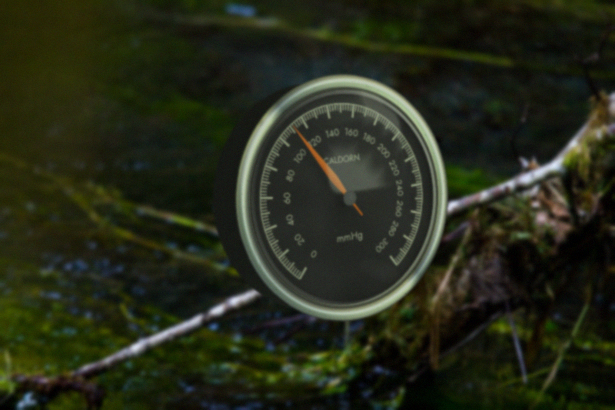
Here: 110 mmHg
